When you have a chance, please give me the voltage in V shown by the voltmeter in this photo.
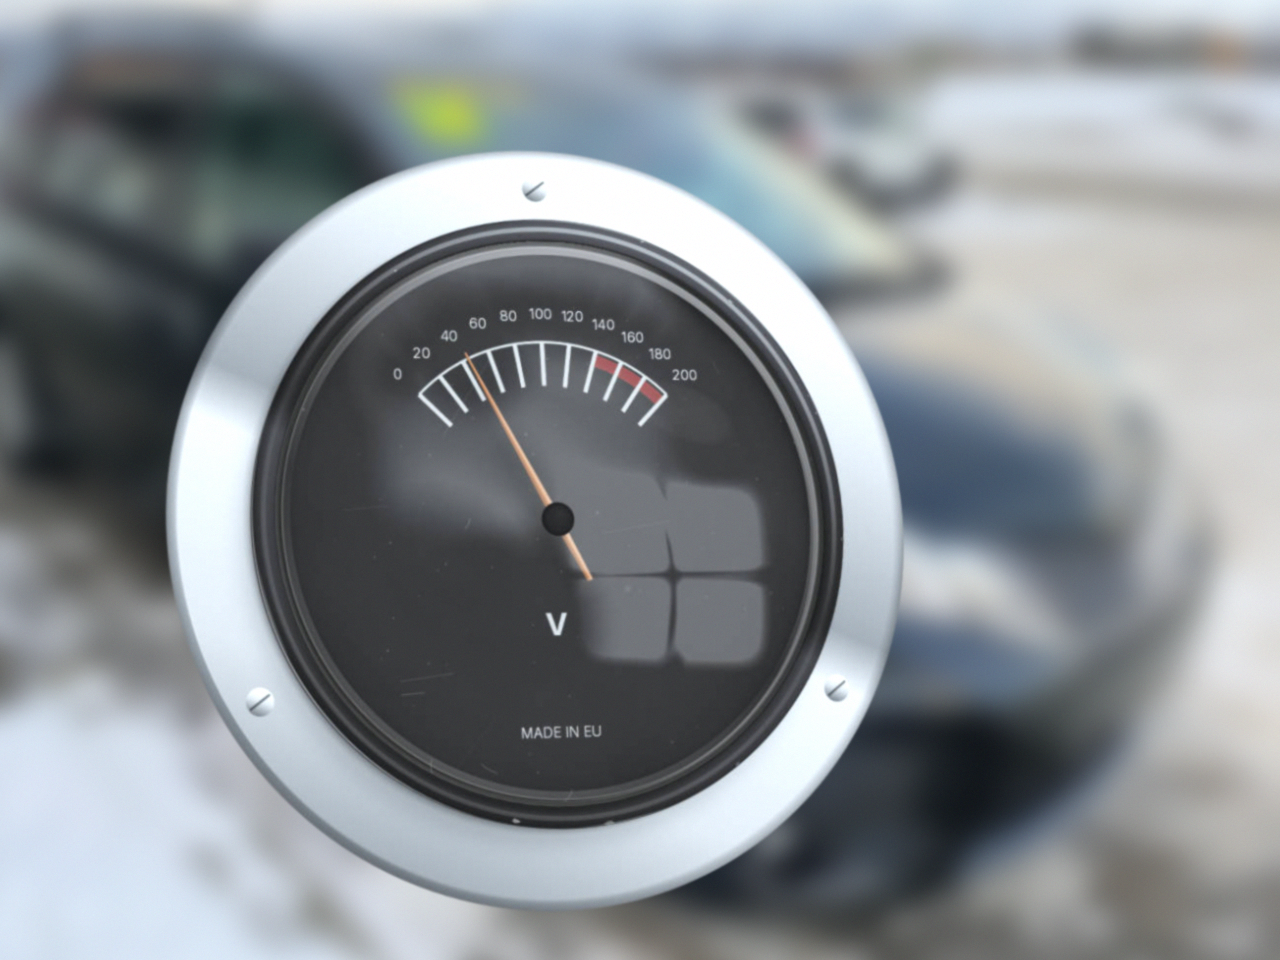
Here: 40 V
